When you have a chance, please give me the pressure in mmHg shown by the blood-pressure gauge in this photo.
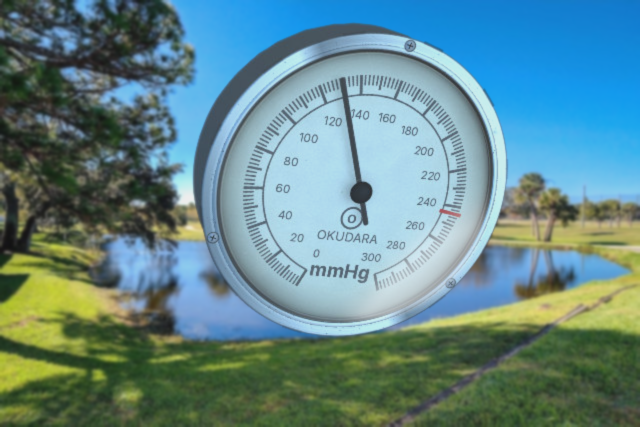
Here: 130 mmHg
